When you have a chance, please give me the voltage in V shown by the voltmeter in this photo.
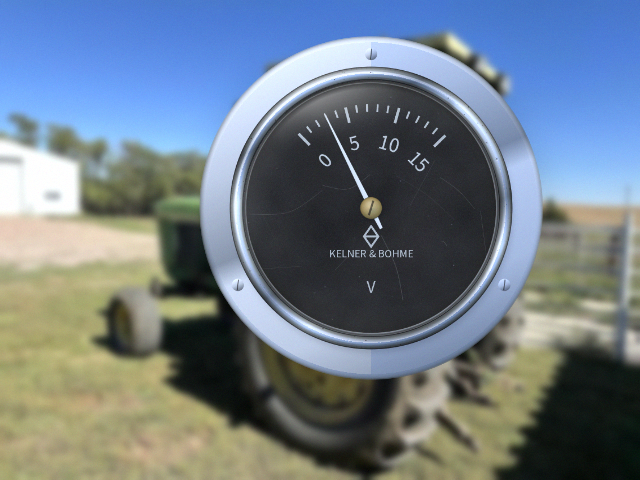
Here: 3 V
